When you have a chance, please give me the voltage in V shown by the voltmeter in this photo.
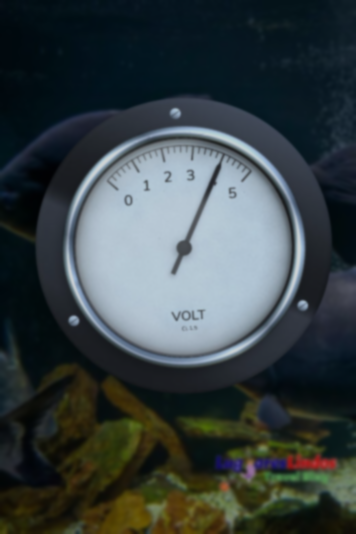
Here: 4 V
